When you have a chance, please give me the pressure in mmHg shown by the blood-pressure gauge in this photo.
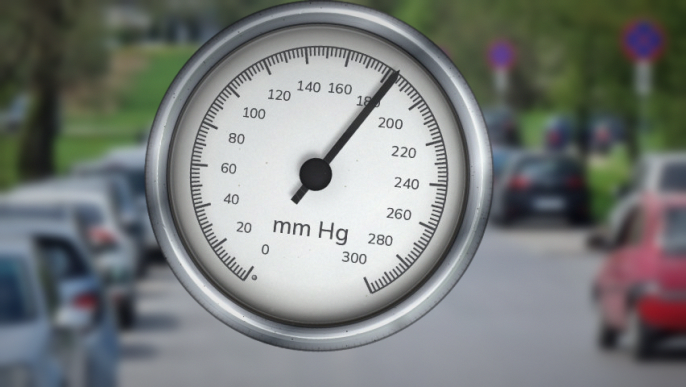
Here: 184 mmHg
